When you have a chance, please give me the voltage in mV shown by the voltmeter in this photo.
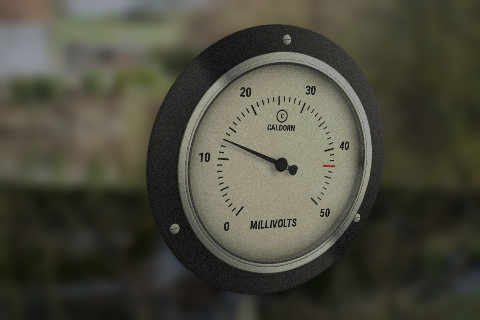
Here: 13 mV
